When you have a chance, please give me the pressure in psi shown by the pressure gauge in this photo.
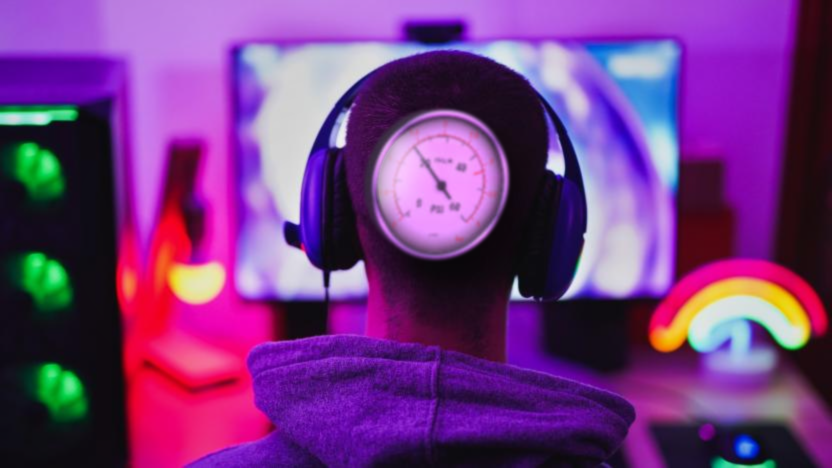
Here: 20 psi
